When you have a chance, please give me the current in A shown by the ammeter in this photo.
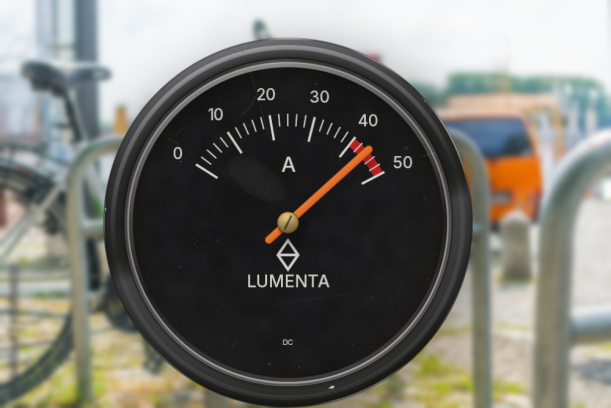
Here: 44 A
